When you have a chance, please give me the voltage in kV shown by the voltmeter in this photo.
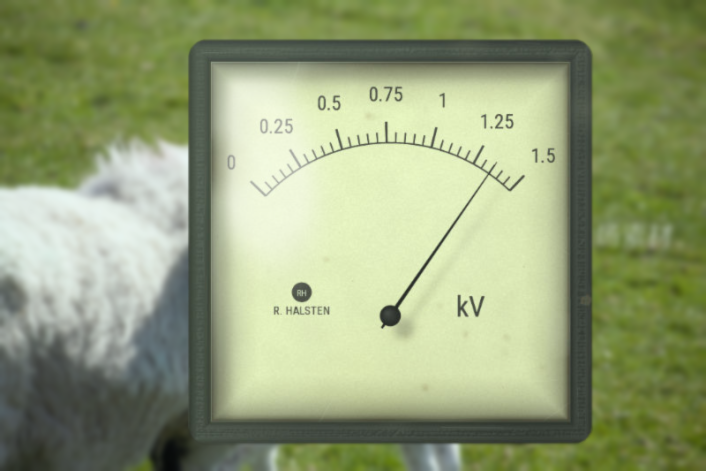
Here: 1.35 kV
